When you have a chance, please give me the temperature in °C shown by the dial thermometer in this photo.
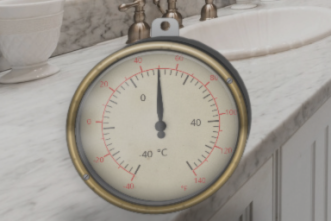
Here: 10 °C
